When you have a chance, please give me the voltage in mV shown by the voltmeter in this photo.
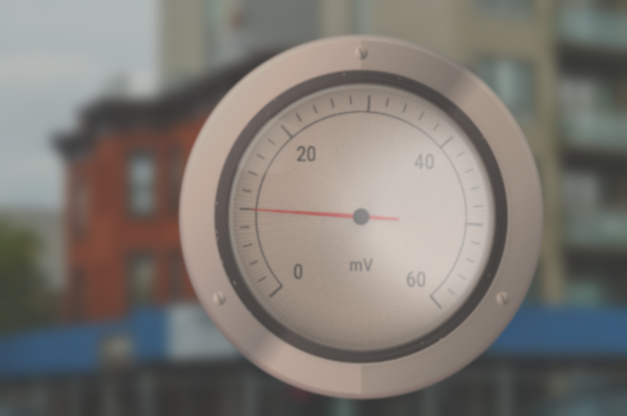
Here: 10 mV
